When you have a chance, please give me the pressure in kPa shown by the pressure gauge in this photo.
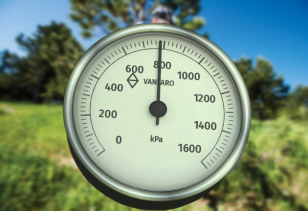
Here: 780 kPa
